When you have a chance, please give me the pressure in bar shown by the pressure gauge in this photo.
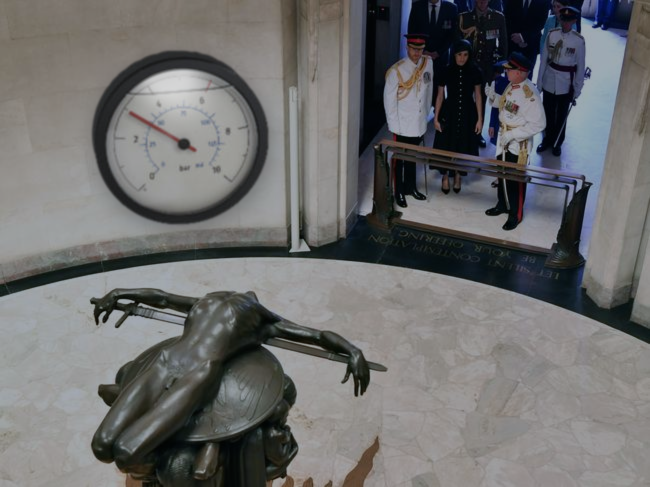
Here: 3 bar
